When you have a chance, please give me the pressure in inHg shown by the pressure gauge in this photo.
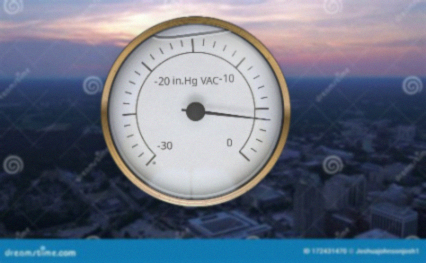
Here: -4 inHg
